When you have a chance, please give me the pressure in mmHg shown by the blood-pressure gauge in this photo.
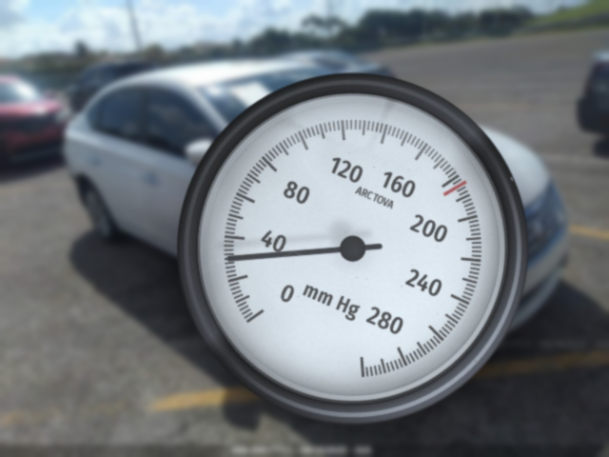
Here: 30 mmHg
